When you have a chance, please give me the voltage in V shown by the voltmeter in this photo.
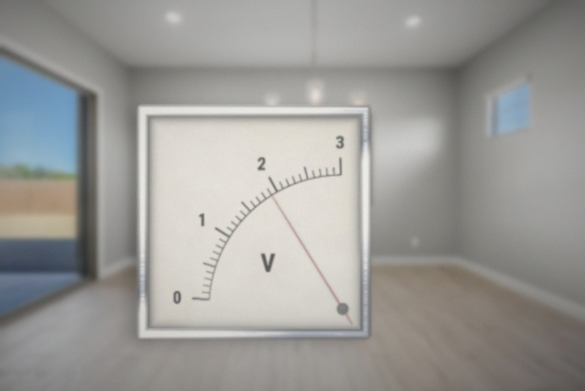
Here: 1.9 V
